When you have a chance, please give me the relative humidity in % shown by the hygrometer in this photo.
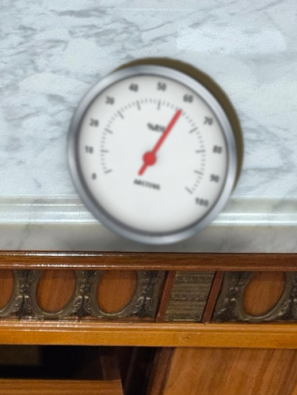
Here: 60 %
